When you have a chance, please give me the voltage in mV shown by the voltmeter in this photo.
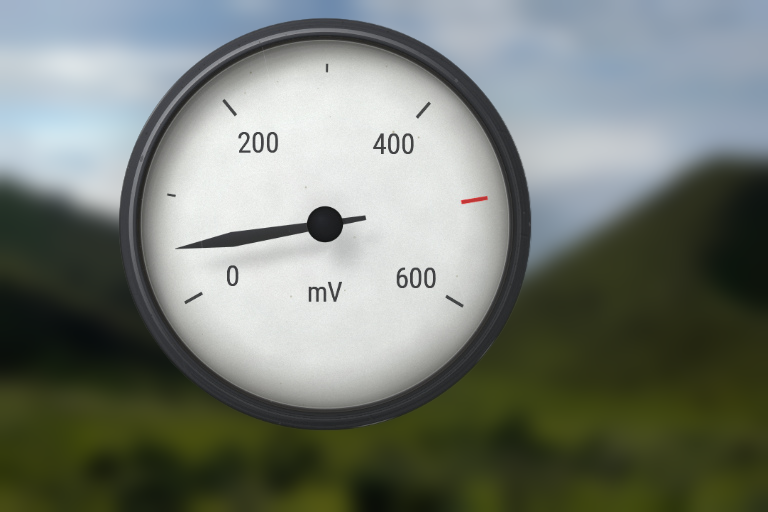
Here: 50 mV
